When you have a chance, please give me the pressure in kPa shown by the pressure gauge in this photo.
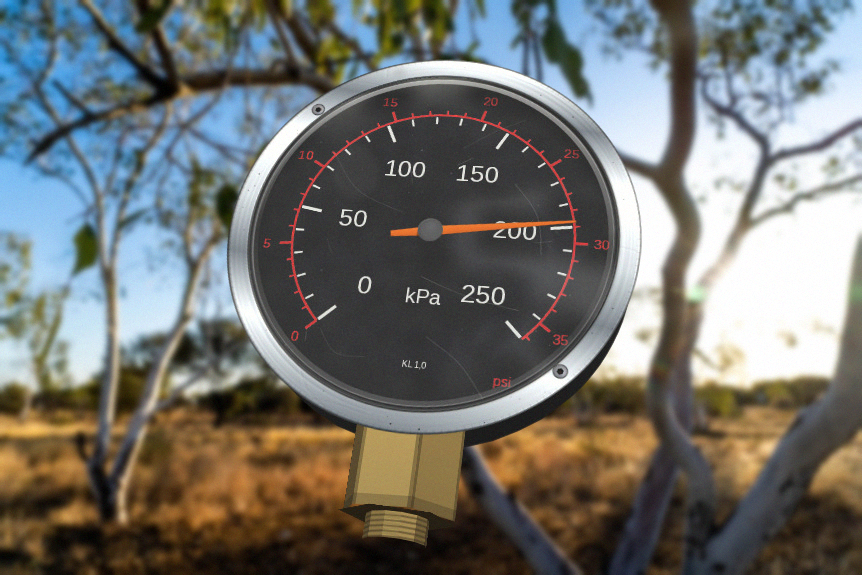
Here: 200 kPa
